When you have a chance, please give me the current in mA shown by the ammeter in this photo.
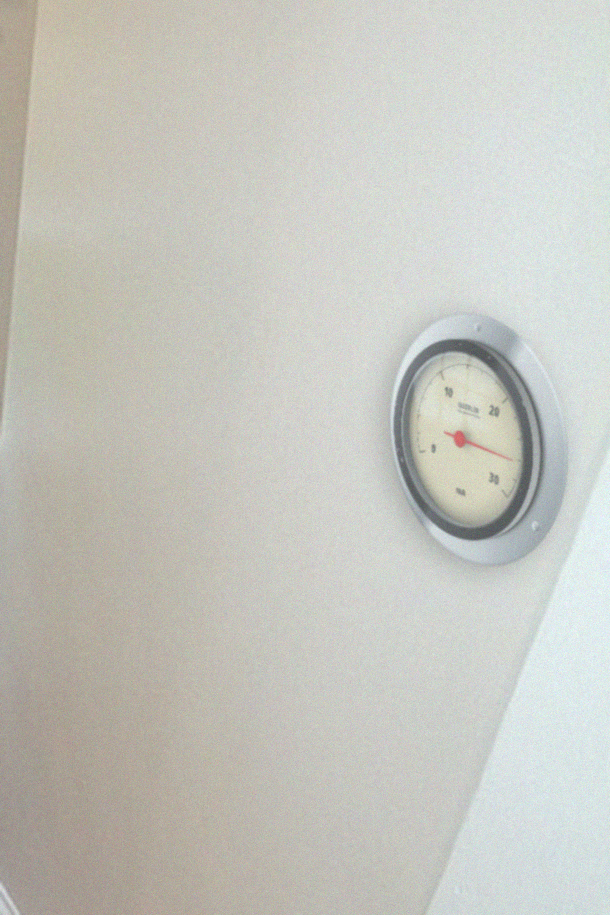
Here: 26 mA
